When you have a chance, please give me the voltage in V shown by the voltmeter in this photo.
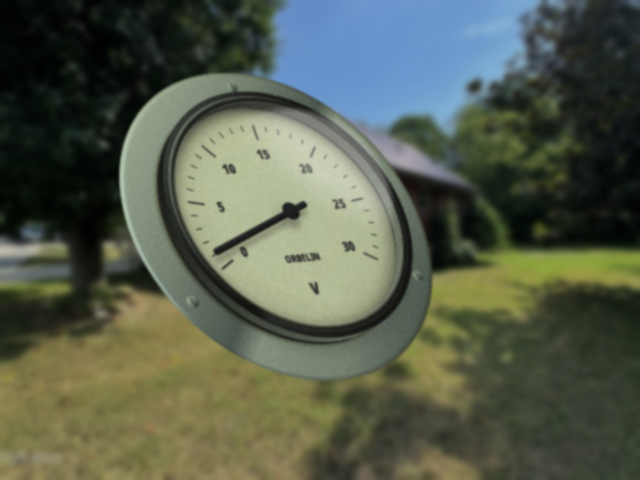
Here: 1 V
